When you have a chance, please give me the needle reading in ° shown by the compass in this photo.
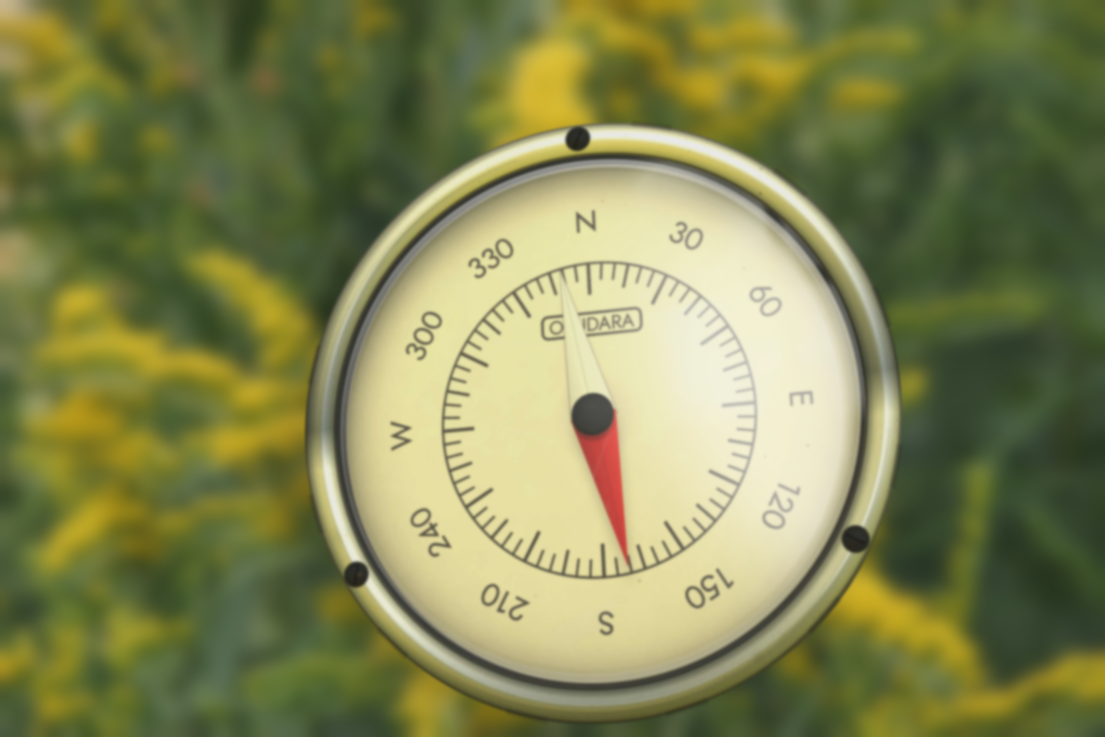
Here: 170 °
